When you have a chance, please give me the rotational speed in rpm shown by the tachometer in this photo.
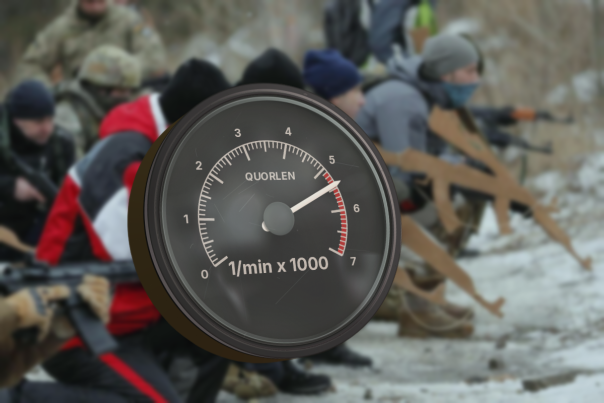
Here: 5400 rpm
